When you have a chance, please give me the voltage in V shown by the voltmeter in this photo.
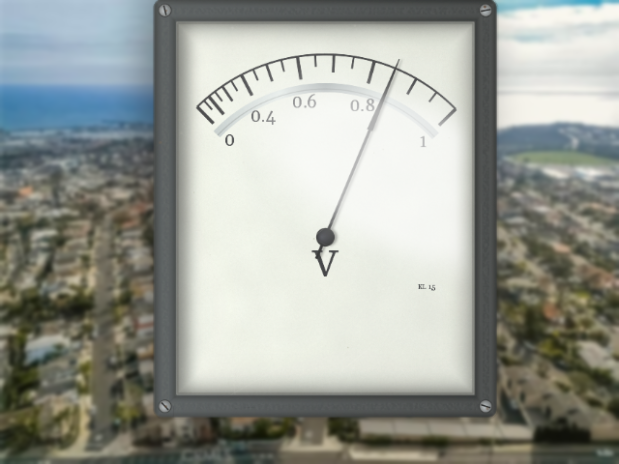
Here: 0.85 V
